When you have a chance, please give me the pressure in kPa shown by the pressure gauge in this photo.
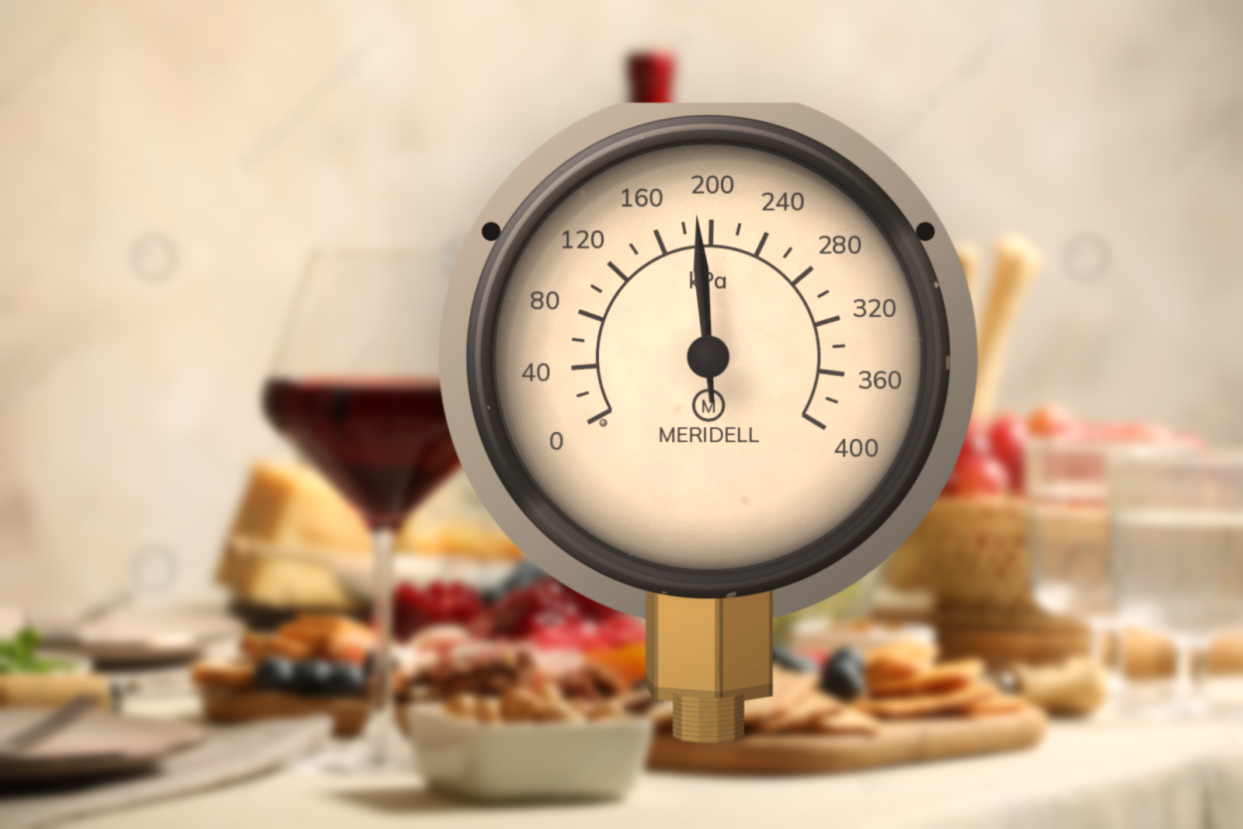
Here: 190 kPa
